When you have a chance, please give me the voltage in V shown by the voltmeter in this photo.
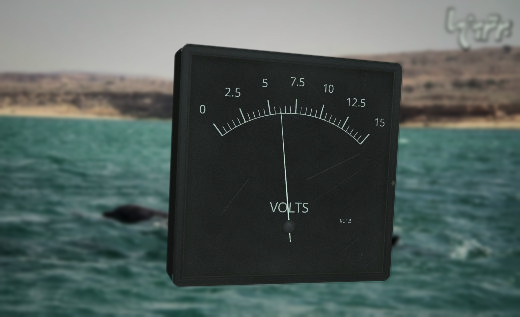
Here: 6 V
